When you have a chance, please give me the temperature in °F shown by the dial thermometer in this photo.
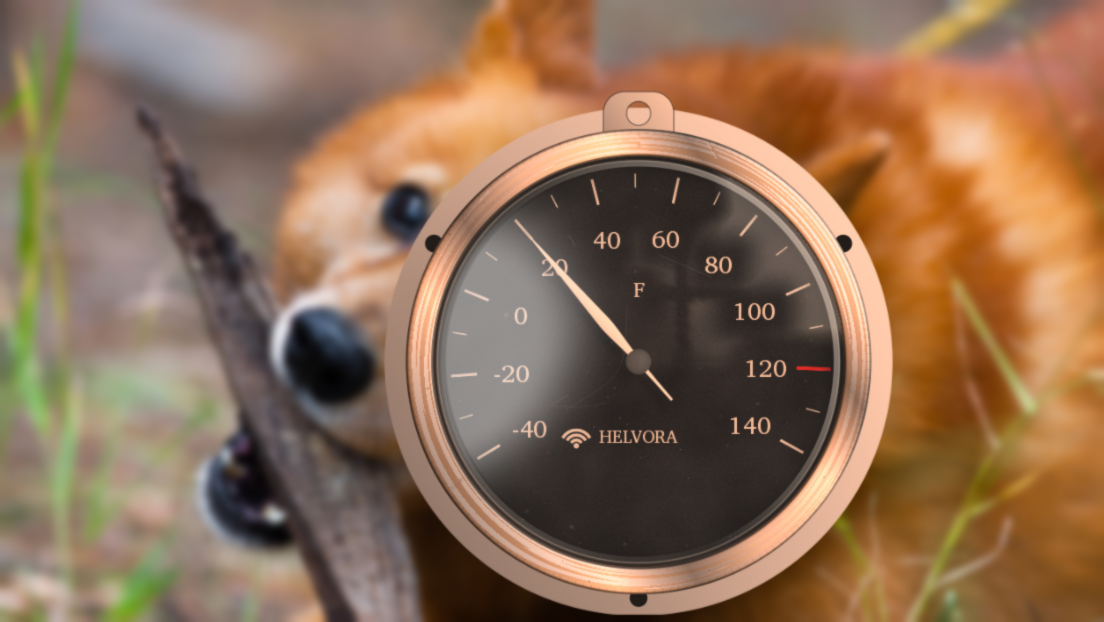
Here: 20 °F
